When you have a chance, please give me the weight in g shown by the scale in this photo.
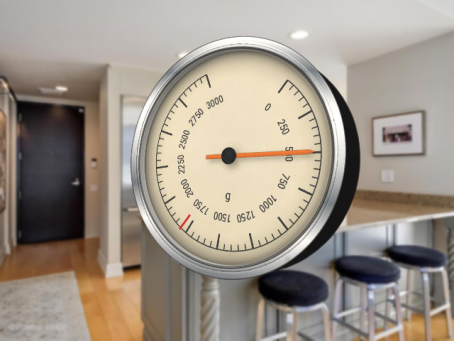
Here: 500 g
